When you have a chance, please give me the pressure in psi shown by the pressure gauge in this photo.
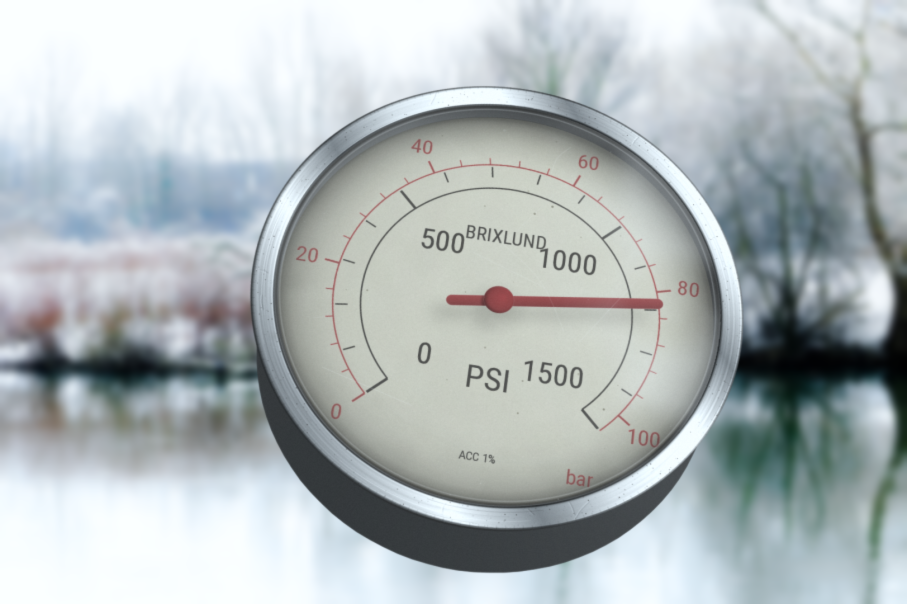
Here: 1200 psi
